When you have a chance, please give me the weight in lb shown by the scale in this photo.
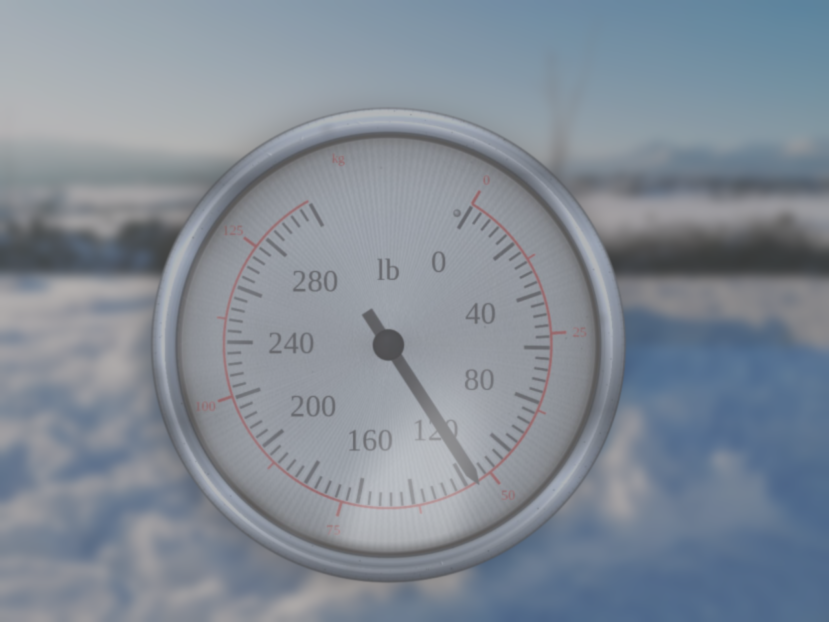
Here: 116 lb
